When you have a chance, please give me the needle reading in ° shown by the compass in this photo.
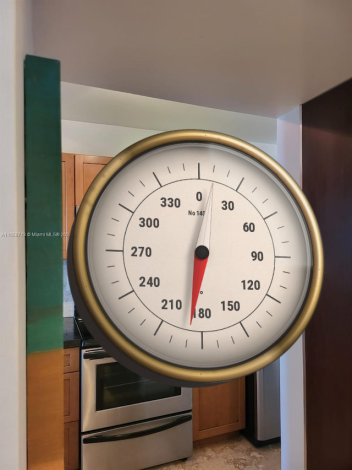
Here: 190 °
